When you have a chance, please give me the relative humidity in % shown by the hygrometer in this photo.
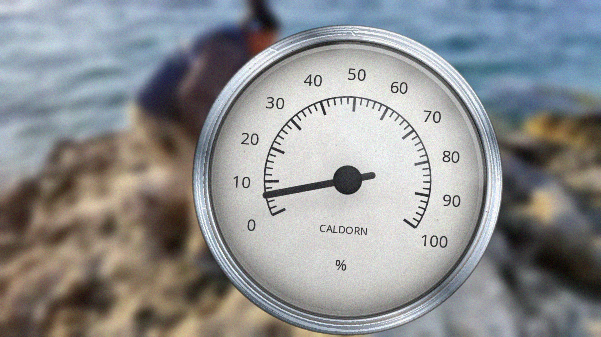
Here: 6 %
